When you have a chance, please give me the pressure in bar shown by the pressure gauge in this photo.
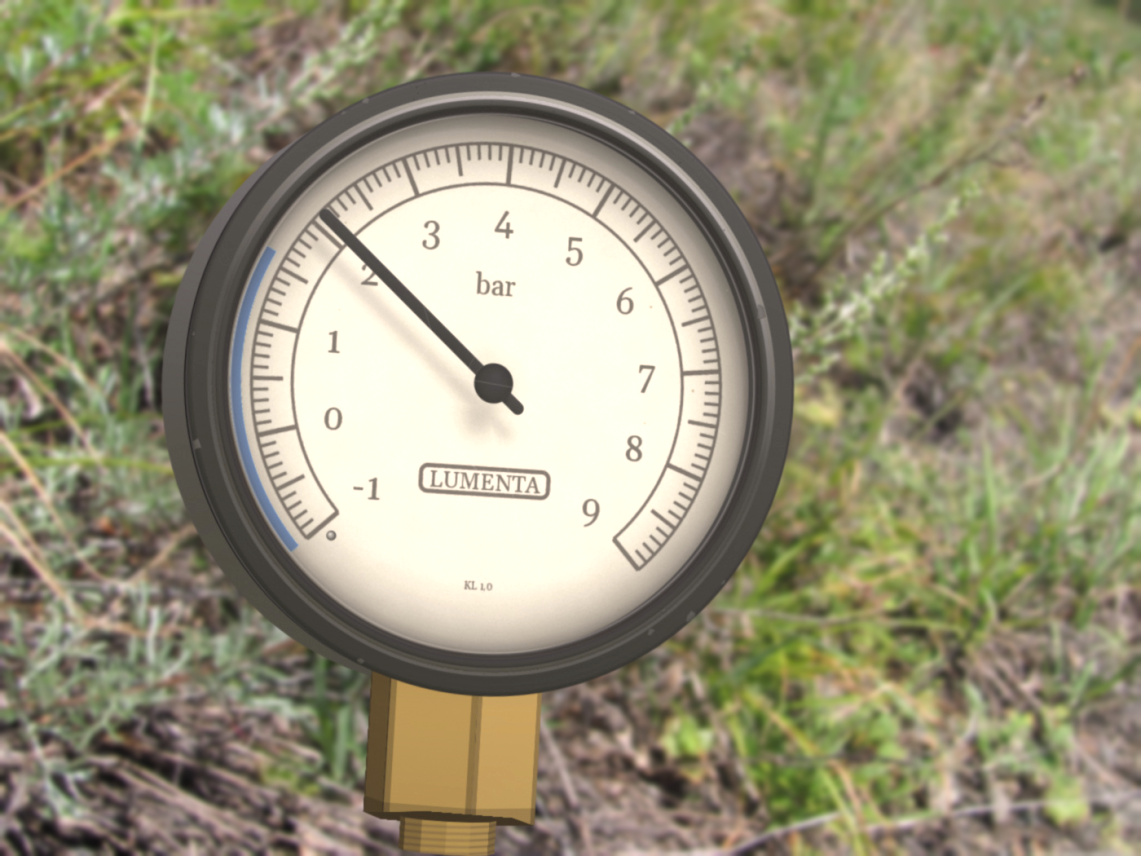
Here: 2.1 bar
